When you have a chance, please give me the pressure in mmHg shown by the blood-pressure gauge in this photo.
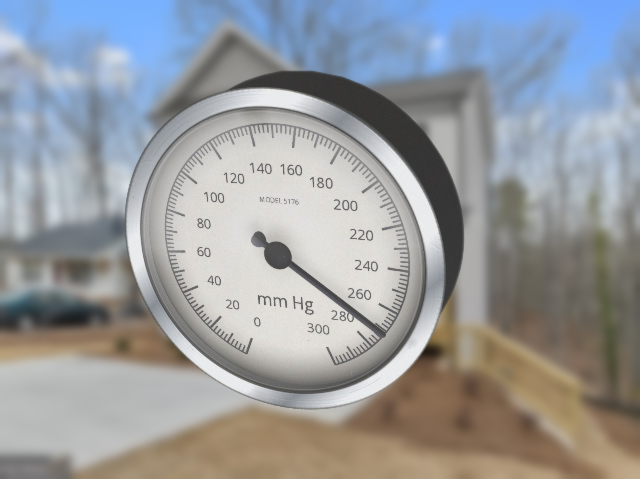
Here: 270 mmHg
